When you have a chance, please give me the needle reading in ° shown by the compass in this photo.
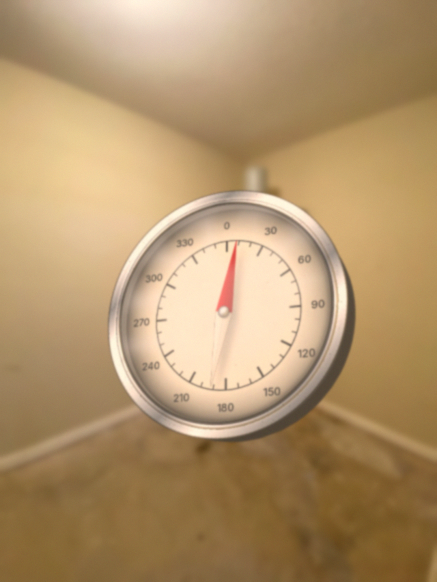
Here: 10 °
